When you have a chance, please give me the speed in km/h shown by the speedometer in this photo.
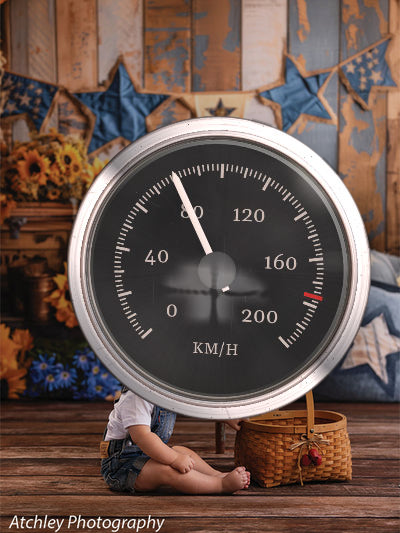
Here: 80 km/h
